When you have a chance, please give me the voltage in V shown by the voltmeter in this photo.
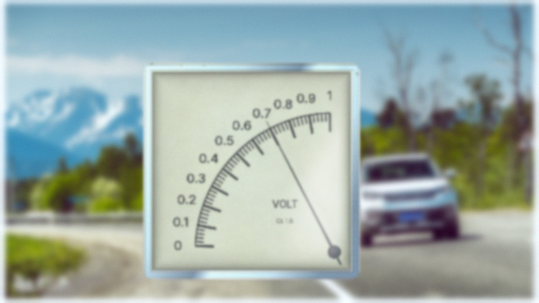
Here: 0.7 V
